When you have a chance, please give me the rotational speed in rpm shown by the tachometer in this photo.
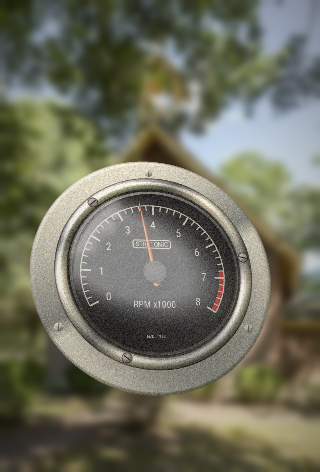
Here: 3600 rpm
